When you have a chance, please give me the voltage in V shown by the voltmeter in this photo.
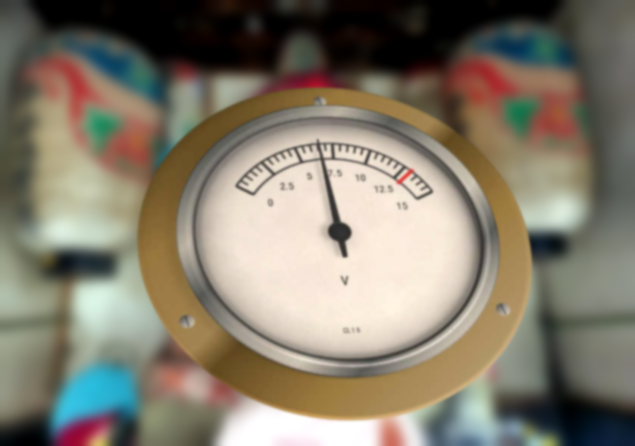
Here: 6.5 V
